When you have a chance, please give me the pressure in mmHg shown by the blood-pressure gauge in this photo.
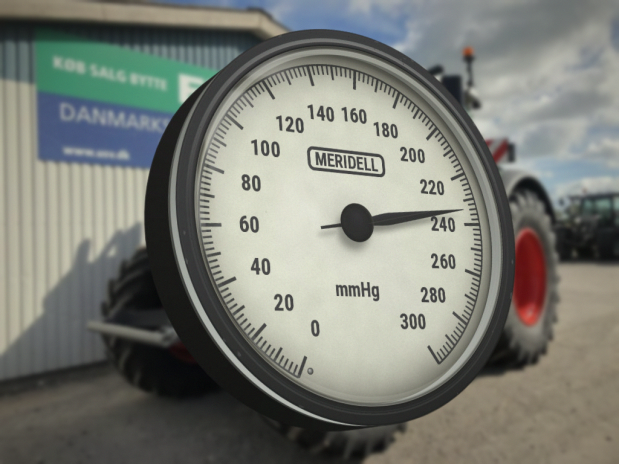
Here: 234 mmHg
